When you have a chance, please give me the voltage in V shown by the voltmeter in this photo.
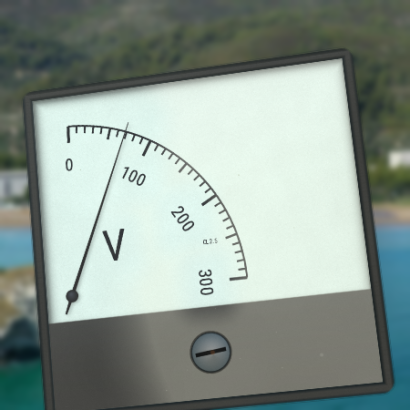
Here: 70 V
